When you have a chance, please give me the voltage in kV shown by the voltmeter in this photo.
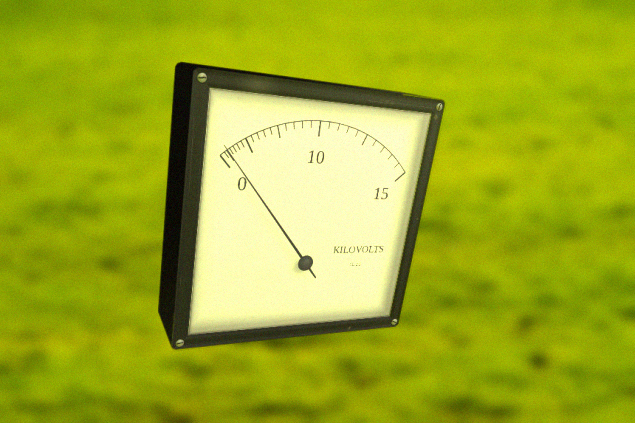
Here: 2.5 kV
